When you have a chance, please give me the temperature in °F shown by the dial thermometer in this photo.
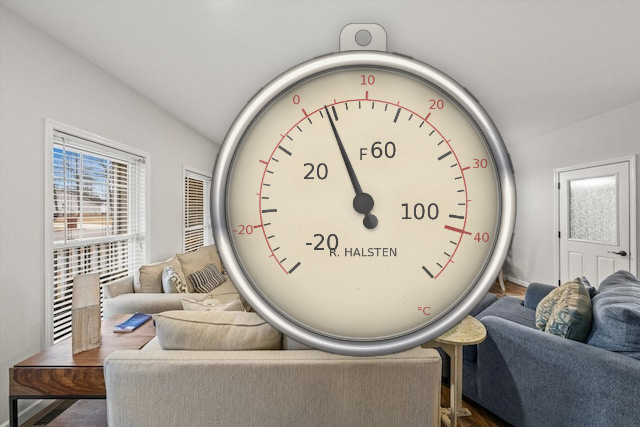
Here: 38 °F
